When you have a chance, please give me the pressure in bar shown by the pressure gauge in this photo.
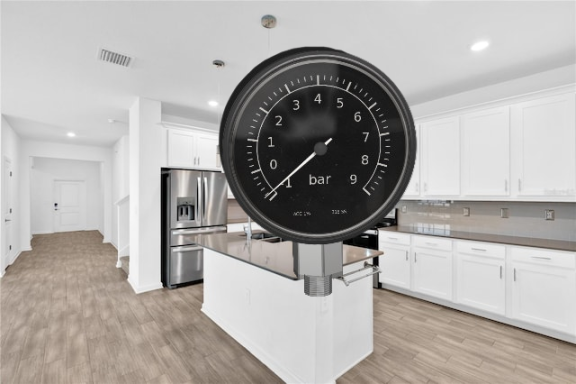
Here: -0.8 bar
